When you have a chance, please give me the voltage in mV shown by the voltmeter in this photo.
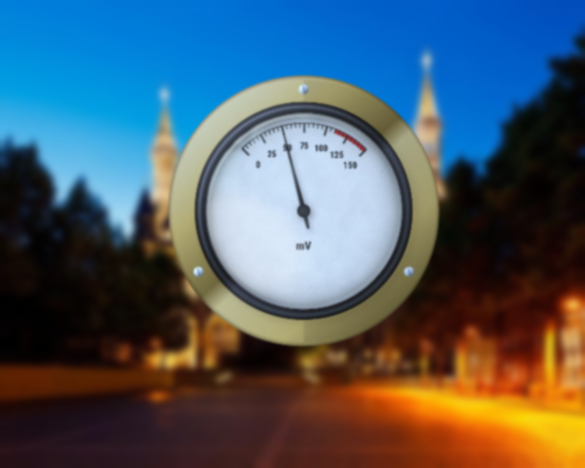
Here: 50 mV
